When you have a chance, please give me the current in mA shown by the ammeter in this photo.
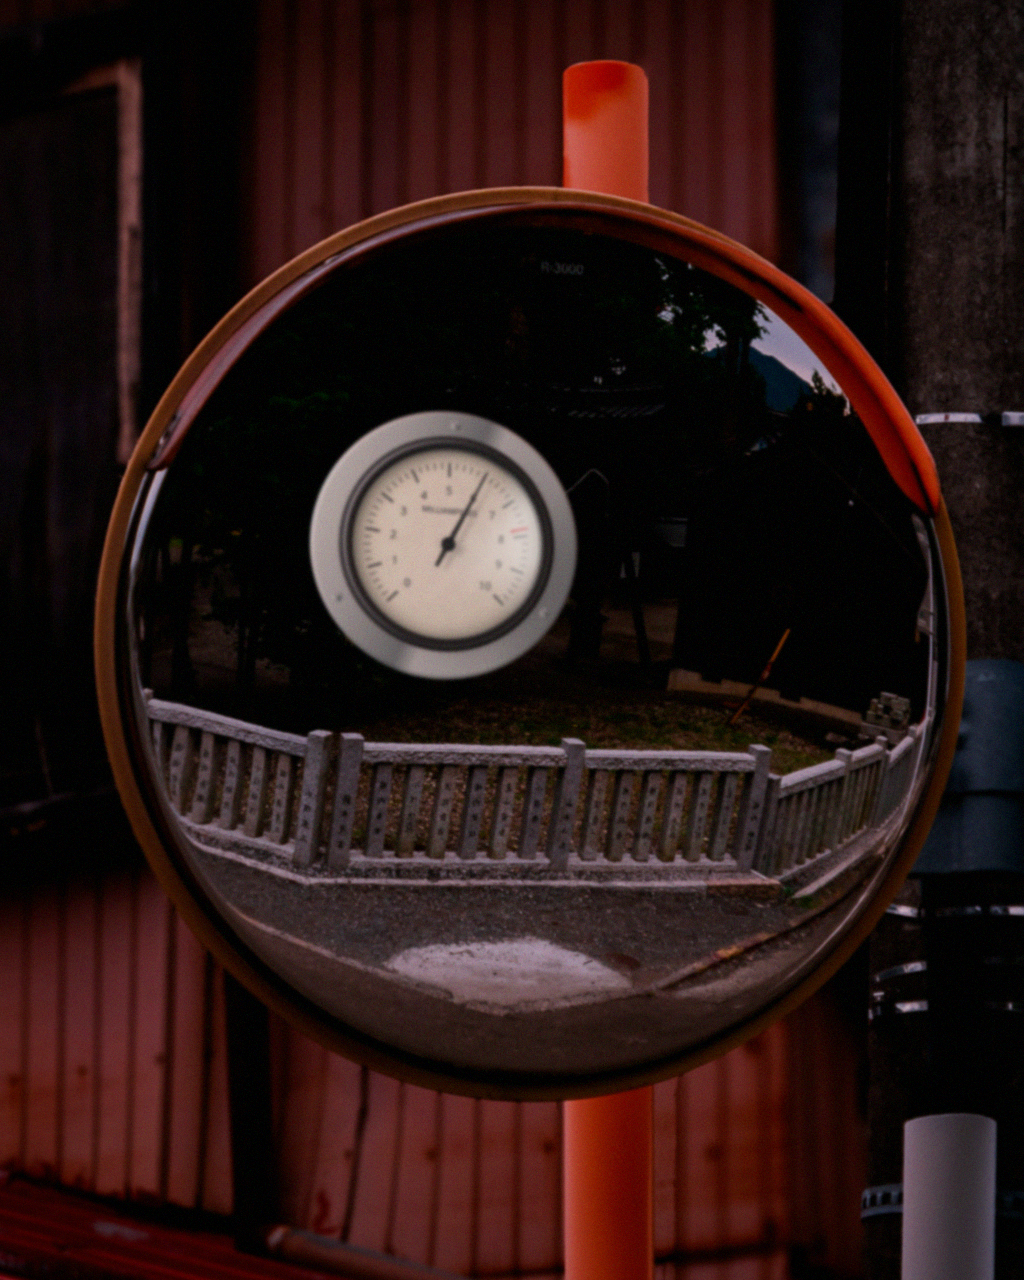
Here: 6 mA
